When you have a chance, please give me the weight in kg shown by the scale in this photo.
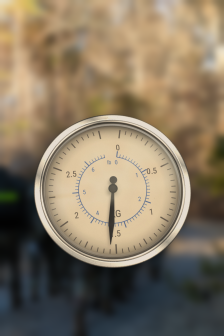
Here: 1.55 kg
